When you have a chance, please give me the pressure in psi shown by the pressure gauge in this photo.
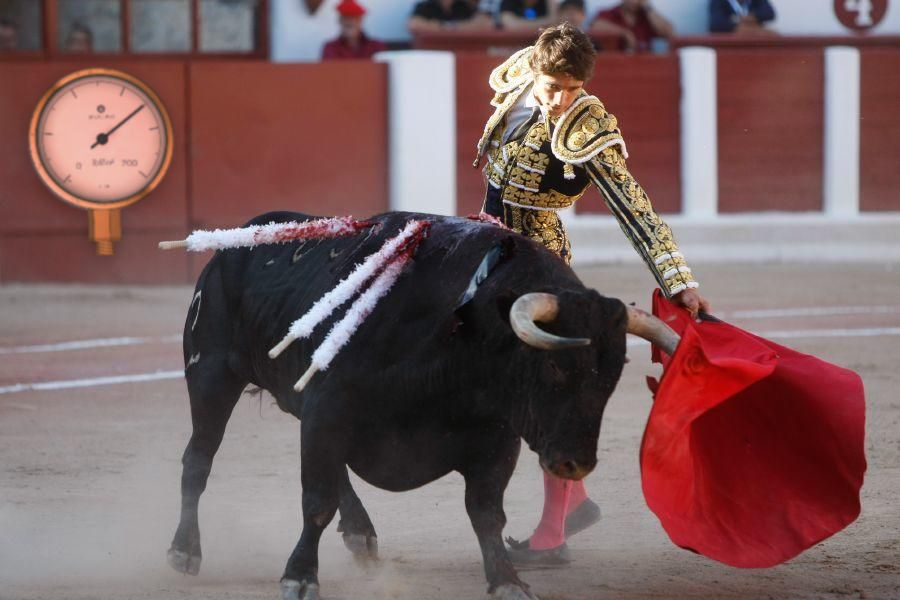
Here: 140 psi
